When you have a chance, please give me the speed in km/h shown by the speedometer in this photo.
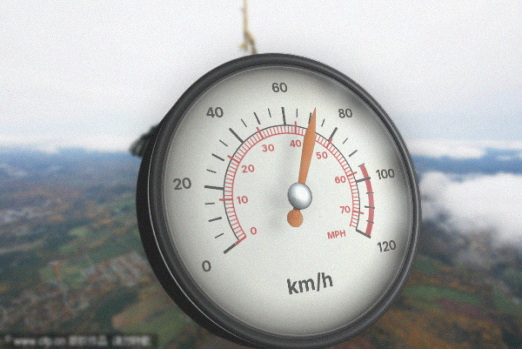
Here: 70 km/h
